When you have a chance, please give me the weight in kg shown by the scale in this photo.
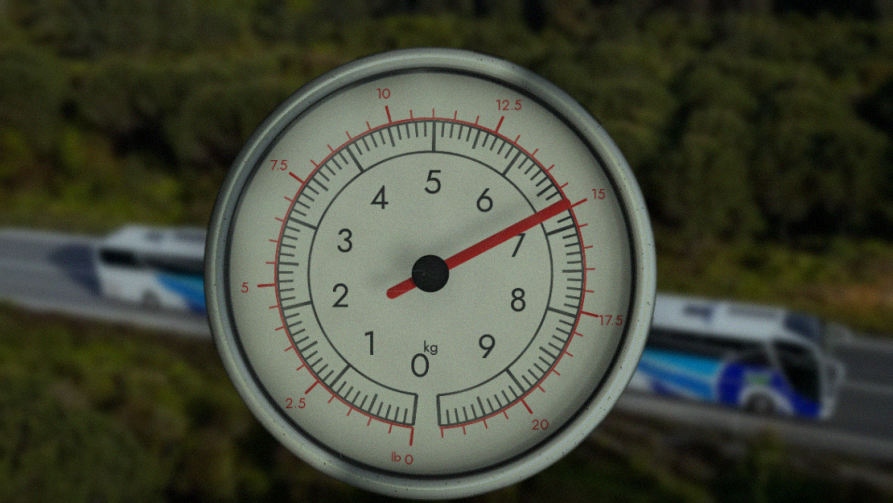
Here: 6.75 kg
